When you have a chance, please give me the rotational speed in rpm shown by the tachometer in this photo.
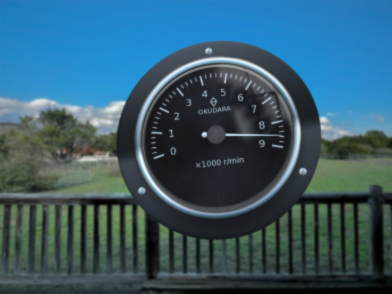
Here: 8600 rpm
